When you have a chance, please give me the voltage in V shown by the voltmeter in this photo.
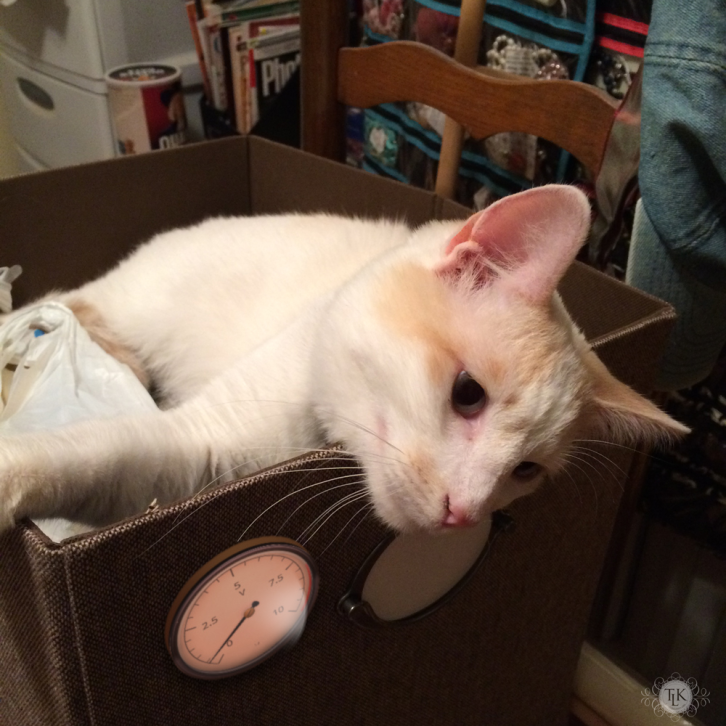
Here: 0.5 V
